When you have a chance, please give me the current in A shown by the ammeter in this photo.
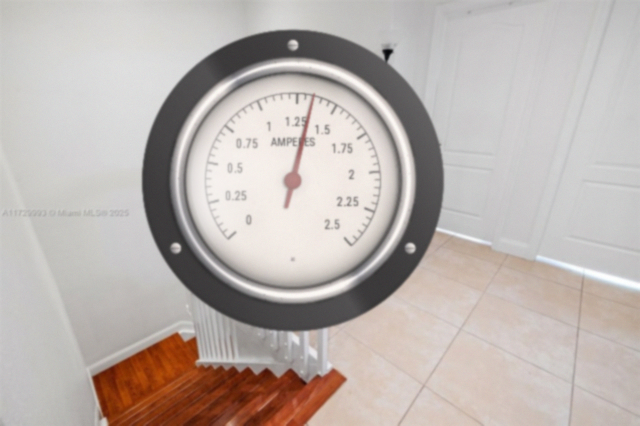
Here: 1.35 A
